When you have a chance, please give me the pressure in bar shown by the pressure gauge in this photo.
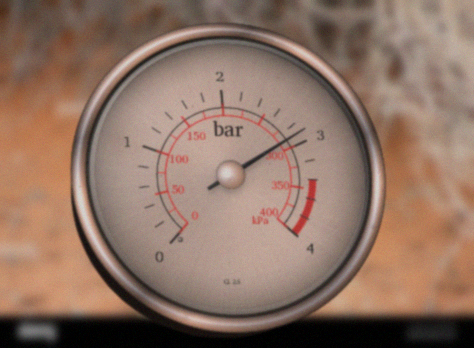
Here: 2.9 bar
